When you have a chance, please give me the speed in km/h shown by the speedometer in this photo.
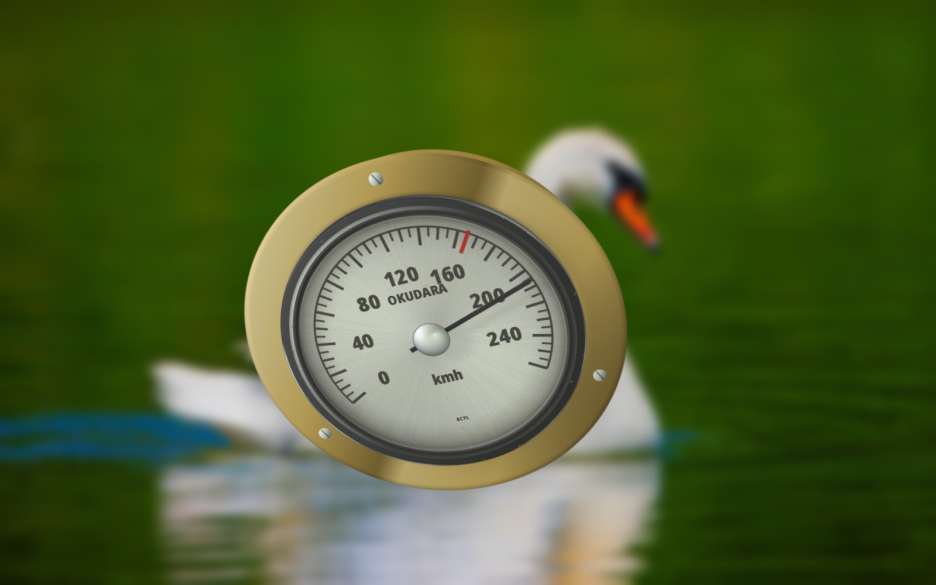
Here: 205 km/h
